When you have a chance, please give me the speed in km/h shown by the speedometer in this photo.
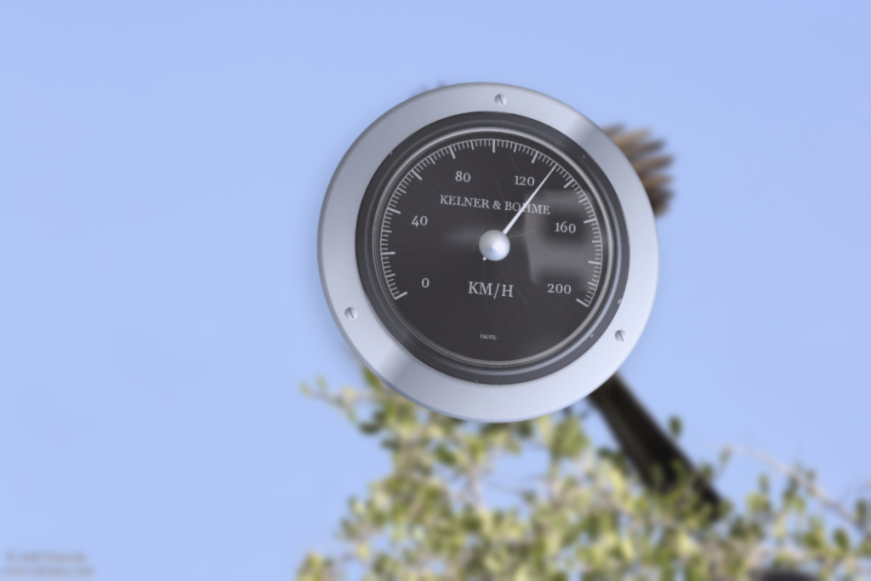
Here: 130 km/h
